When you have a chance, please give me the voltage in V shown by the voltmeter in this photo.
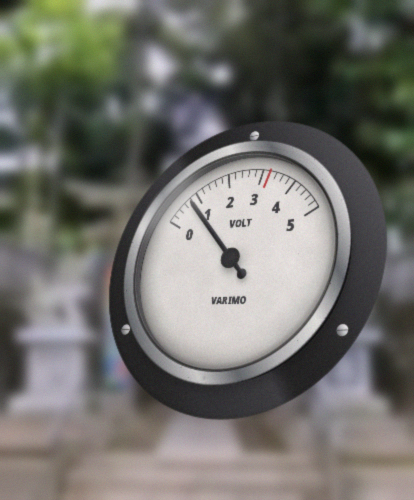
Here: 0.8 V
